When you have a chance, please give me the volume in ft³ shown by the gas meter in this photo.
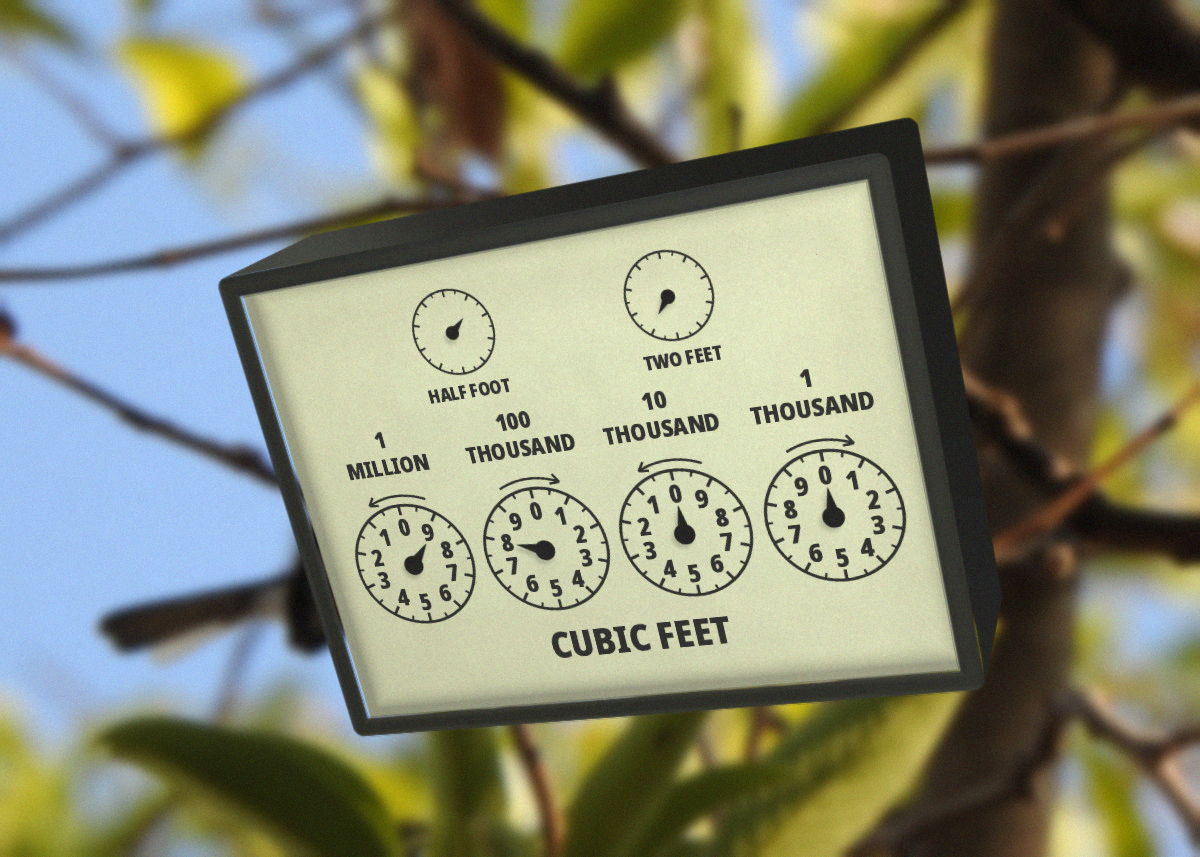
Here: 880000 ft³
